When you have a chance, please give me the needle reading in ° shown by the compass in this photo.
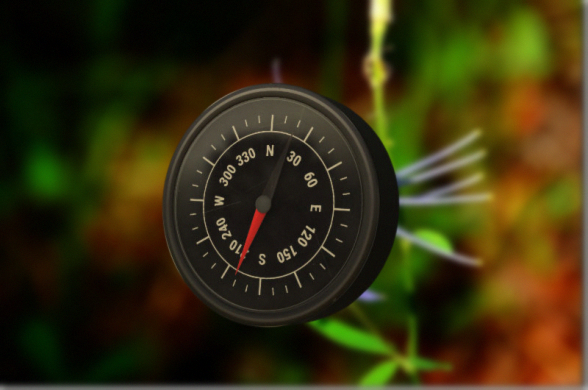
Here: 200 °
